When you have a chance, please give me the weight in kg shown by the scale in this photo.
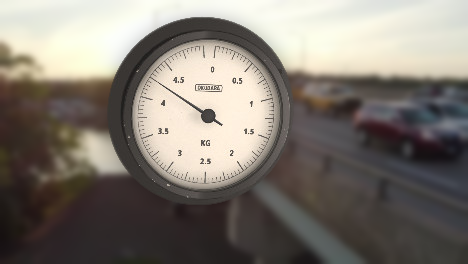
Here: 4.25 kg
